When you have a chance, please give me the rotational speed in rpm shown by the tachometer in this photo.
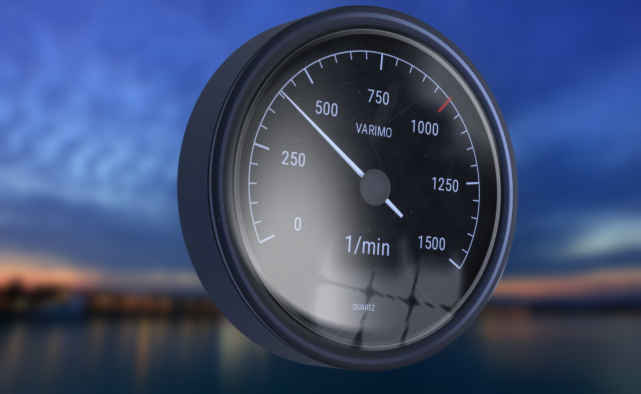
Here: 400 rpm
